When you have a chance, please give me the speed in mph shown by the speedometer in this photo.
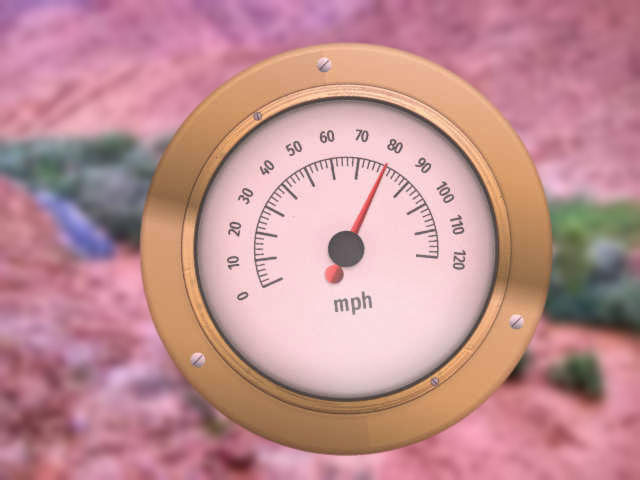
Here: 80 mph
